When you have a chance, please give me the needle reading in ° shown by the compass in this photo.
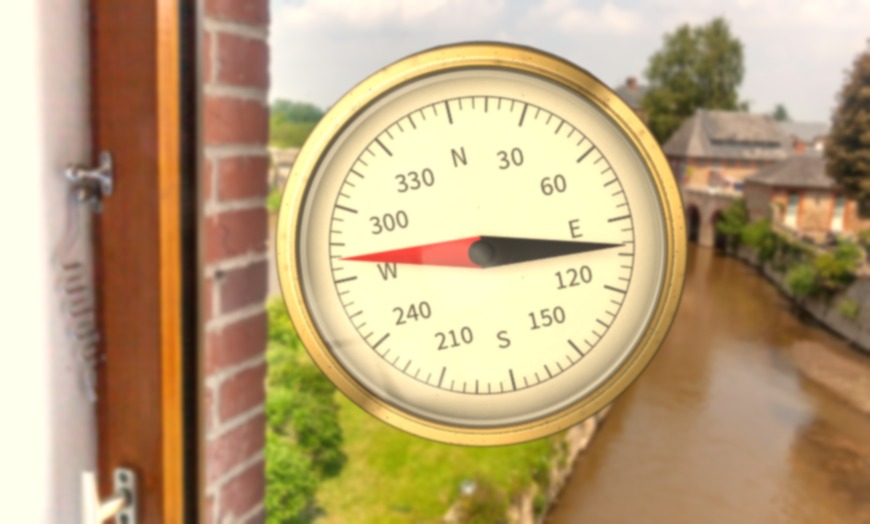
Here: 280 °
